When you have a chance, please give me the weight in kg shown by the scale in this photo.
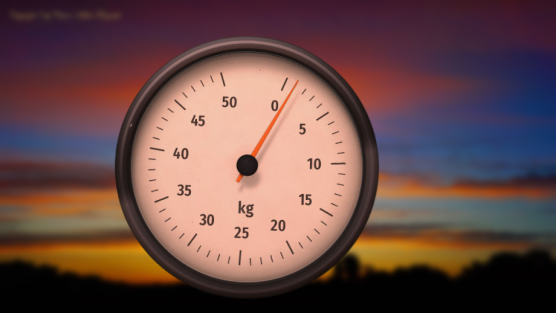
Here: 1 kg
